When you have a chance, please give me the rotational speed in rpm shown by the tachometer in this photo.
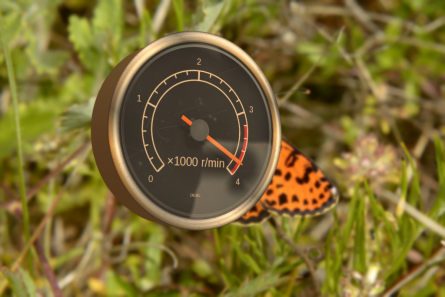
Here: 3800 rpm
